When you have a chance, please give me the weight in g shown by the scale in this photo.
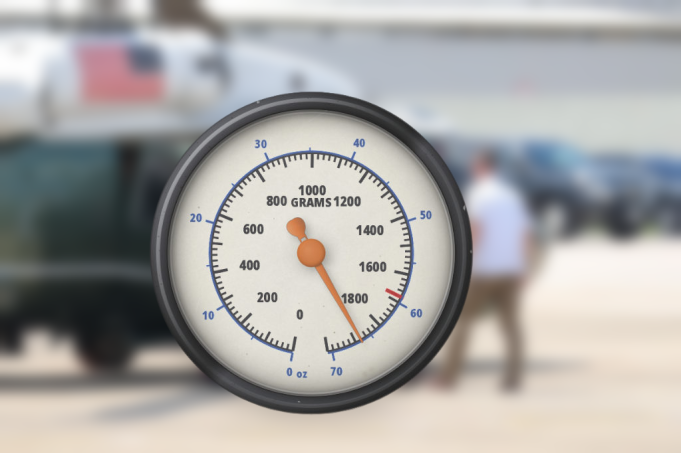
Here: 1880 g
